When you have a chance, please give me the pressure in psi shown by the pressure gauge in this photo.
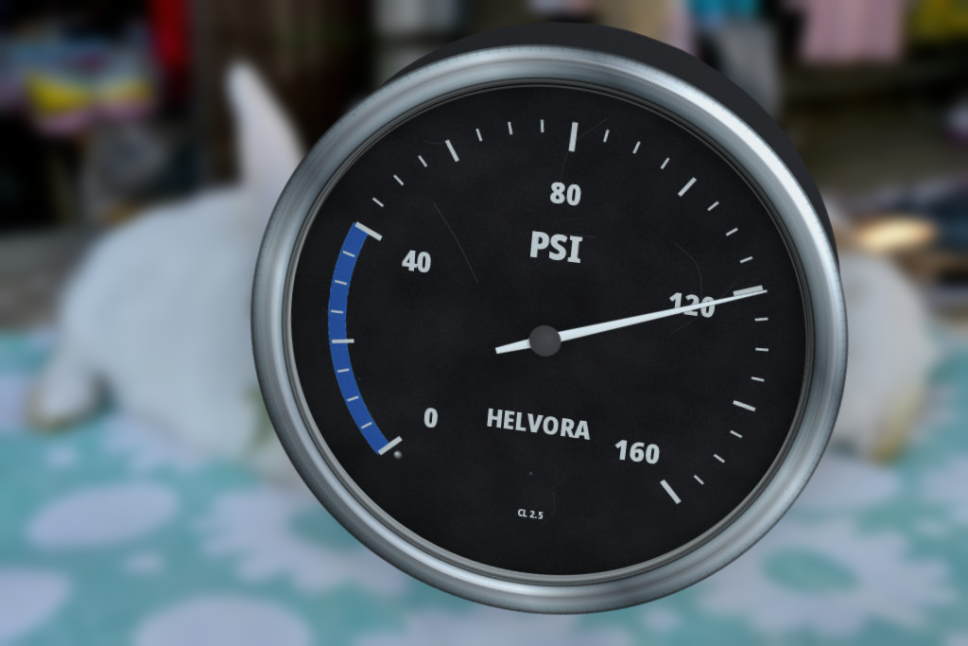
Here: 120 psi
